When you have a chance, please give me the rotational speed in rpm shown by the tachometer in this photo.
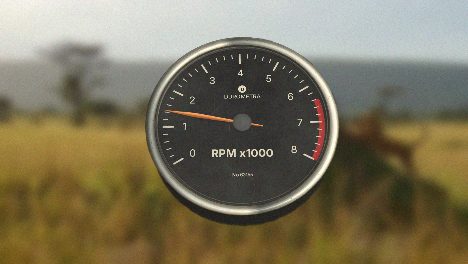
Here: 1400 rpm
